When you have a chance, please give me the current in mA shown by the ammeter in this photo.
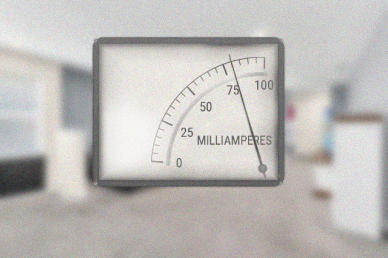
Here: 80 mA
